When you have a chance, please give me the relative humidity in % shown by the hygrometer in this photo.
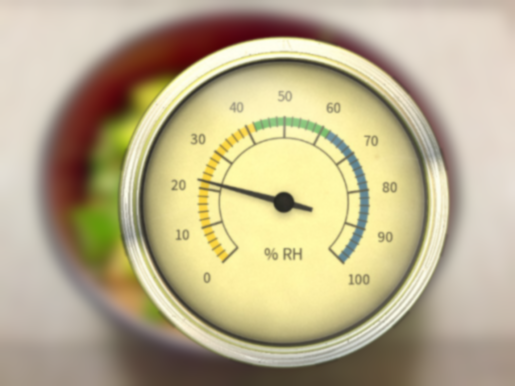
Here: 22 %
